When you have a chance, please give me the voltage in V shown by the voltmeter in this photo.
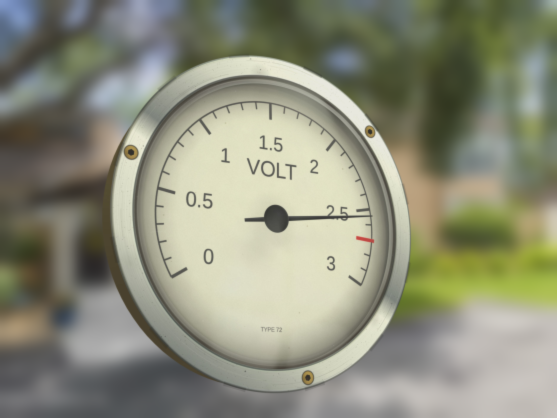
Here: 2.55 V
